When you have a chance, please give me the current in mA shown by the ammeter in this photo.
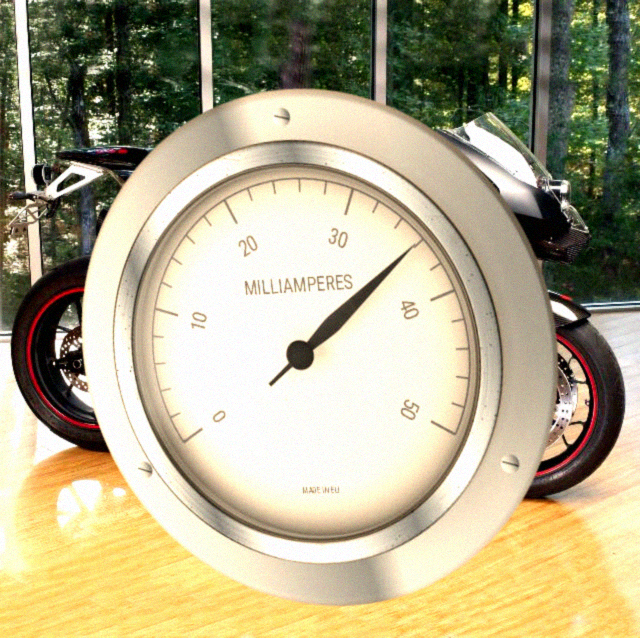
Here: 36 mA
